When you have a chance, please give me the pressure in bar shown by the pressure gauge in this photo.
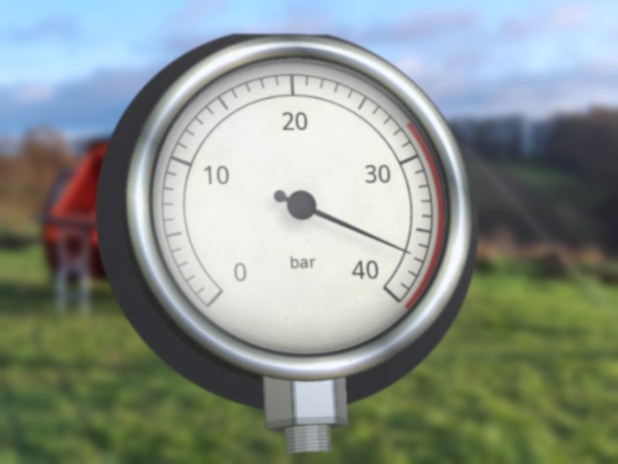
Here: 37 bar
